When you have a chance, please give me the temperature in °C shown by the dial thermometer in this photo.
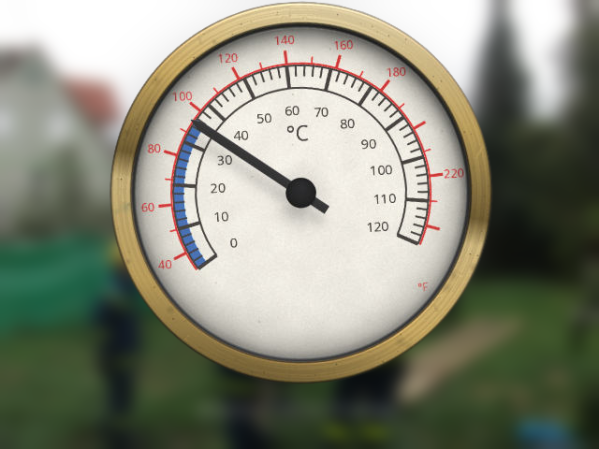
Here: 35 °C
